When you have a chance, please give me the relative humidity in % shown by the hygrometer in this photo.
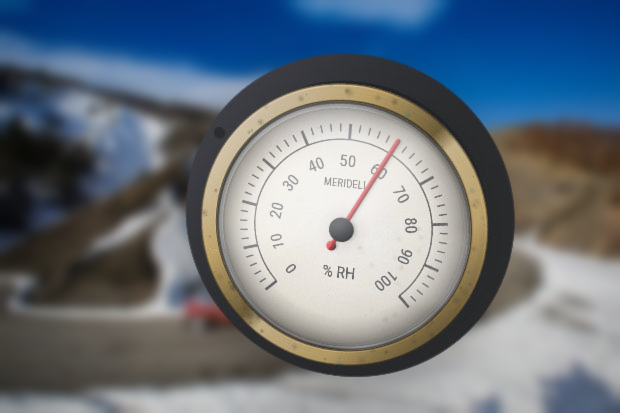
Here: 60 %
